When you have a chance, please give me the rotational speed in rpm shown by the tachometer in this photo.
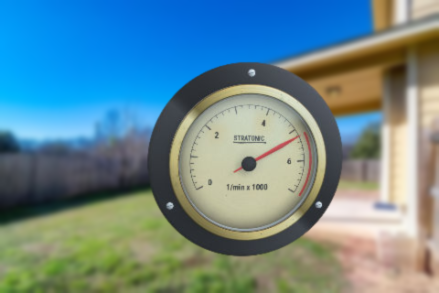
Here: 5200 rpm
